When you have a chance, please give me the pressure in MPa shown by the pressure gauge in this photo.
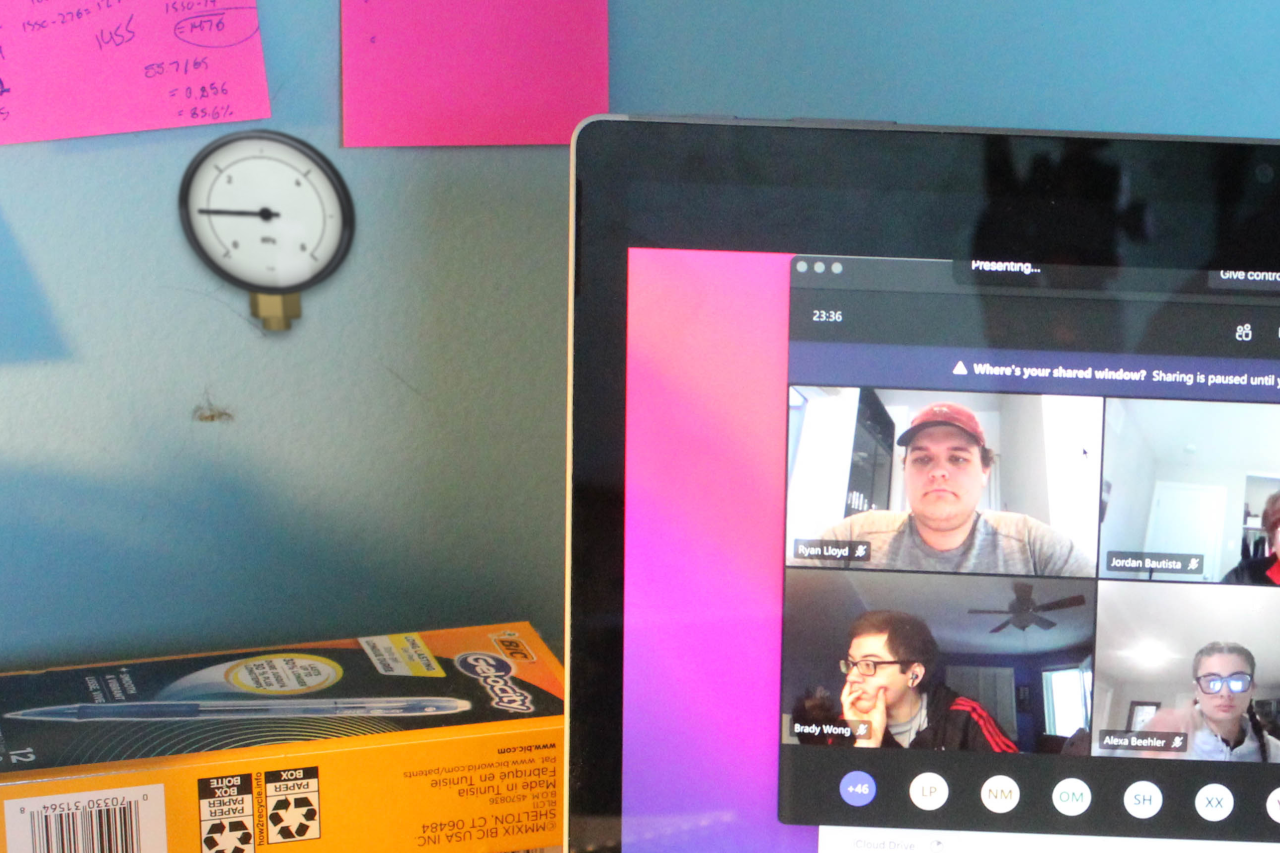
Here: 1 MPa
